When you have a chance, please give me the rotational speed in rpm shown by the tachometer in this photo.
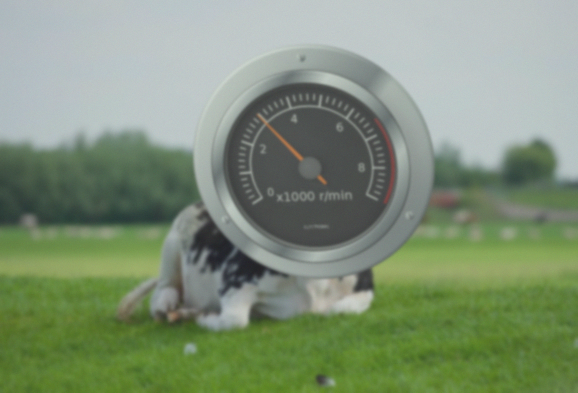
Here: 3000 rpm
